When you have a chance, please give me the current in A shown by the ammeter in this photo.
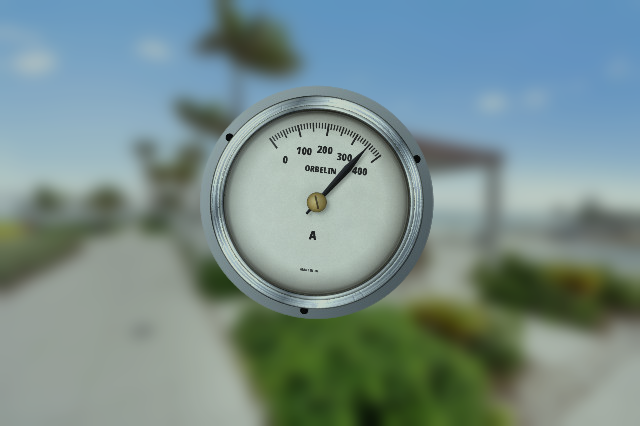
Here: 350 A
